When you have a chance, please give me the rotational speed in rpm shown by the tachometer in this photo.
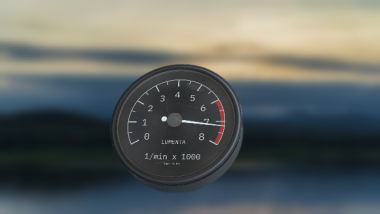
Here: 7250 rpm
